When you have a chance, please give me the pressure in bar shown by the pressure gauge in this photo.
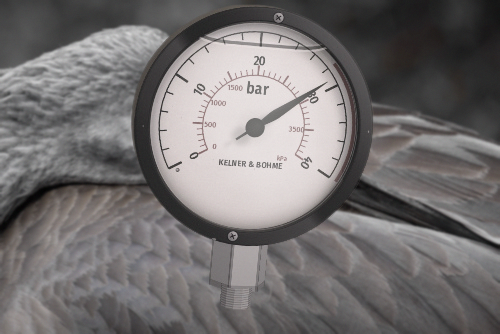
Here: 29 bar
